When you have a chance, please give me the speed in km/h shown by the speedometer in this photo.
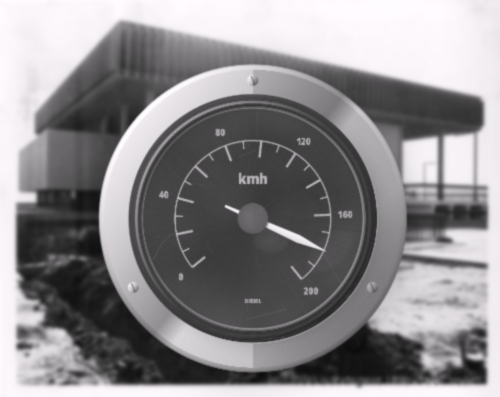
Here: 180 km/h
